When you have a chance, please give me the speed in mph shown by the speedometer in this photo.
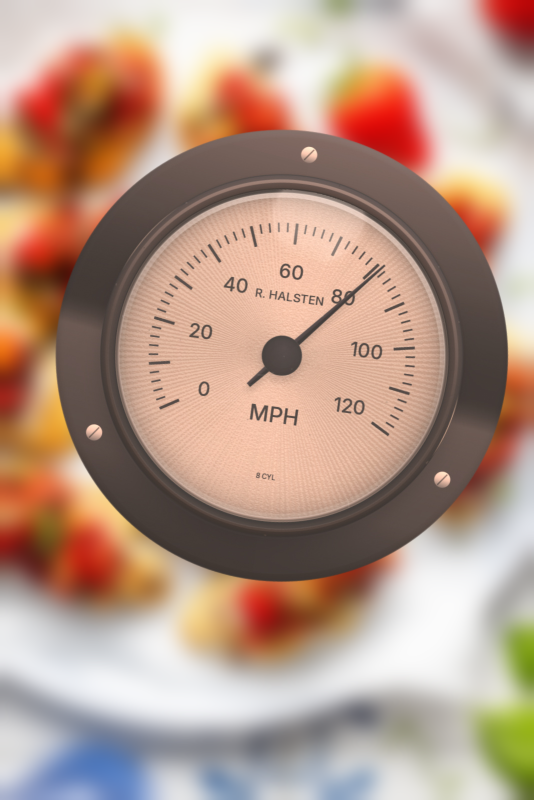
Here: 81 mph
